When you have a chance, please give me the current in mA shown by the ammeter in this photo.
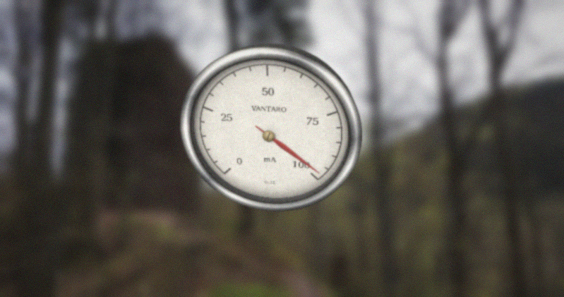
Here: 97.5 mA
